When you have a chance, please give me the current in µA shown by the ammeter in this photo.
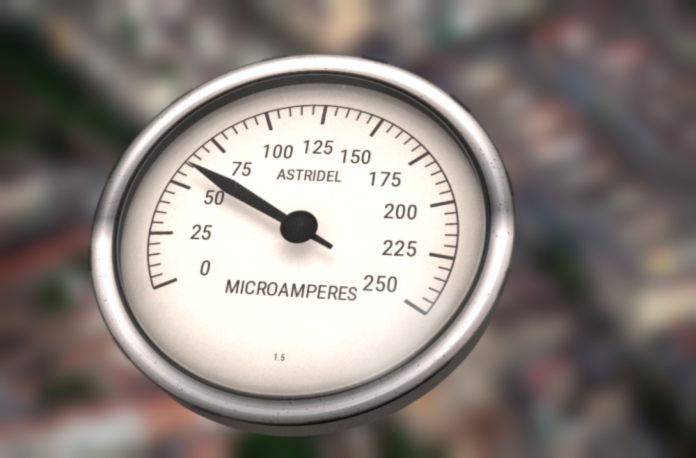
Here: 60 µA
